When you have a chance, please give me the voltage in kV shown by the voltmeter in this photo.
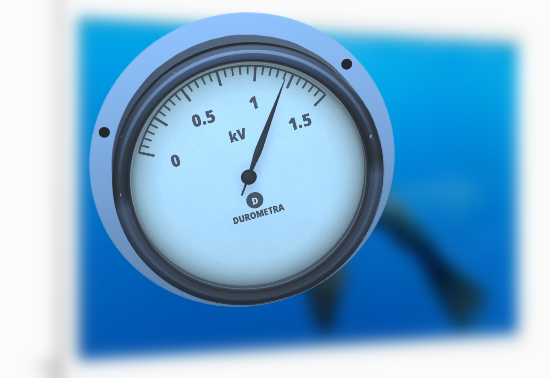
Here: 1.2 kV
